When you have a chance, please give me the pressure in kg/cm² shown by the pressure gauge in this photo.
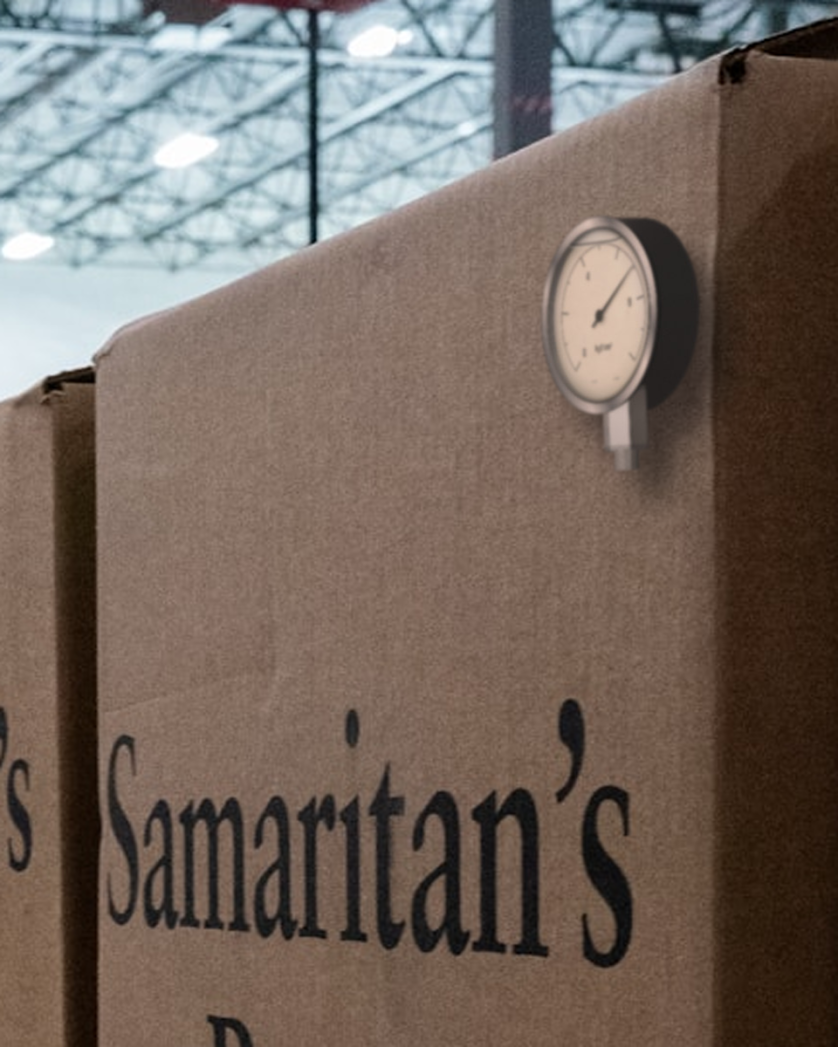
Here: 7 kg/cm²
